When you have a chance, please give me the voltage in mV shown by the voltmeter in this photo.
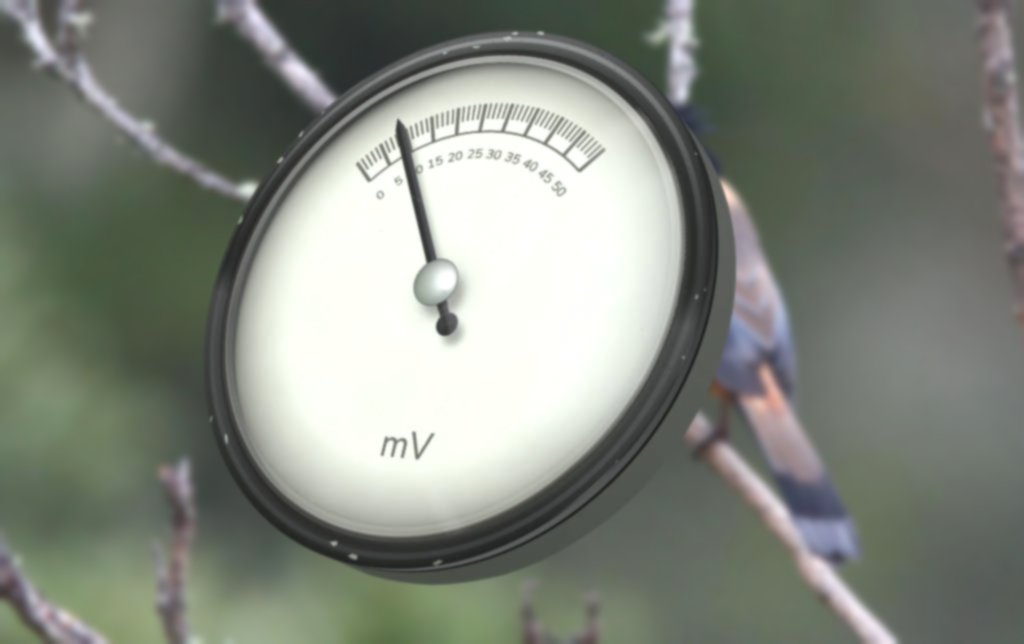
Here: 10 mV
